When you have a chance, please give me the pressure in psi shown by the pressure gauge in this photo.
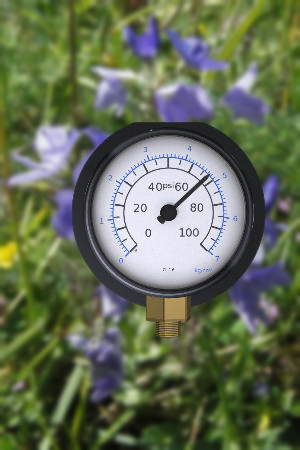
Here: 67.5 psi
